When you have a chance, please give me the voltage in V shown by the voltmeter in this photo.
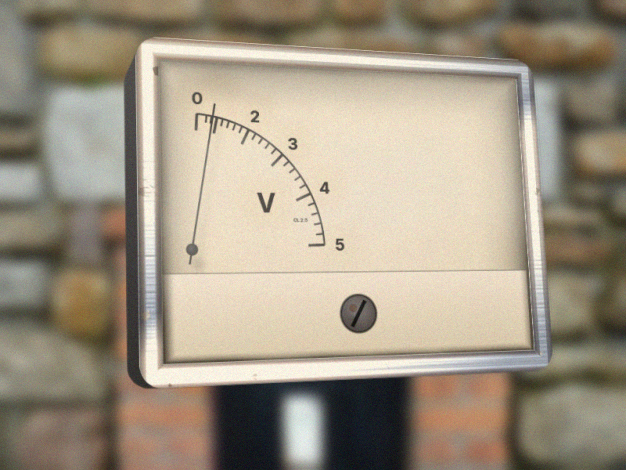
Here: 0.8 V
